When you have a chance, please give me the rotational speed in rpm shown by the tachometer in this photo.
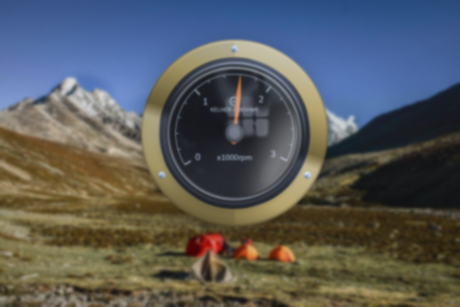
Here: 1600 rpm
